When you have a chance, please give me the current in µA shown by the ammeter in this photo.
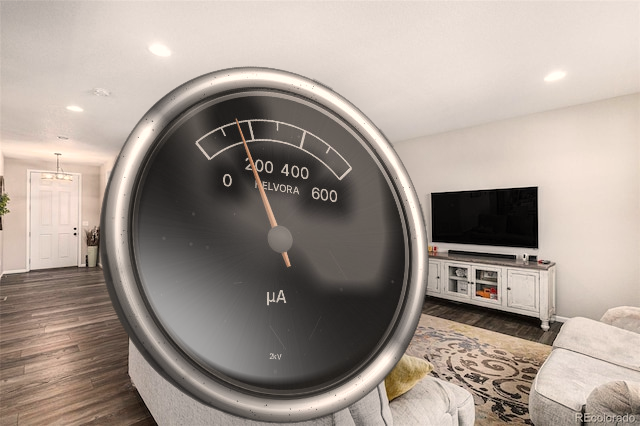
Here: 150 µA
